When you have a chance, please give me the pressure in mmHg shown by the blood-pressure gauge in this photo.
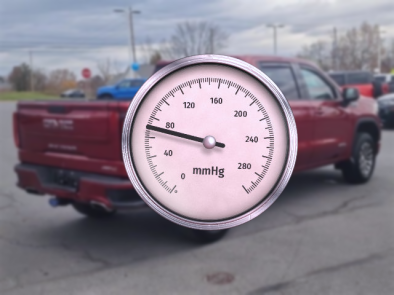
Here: 70 mmHg
